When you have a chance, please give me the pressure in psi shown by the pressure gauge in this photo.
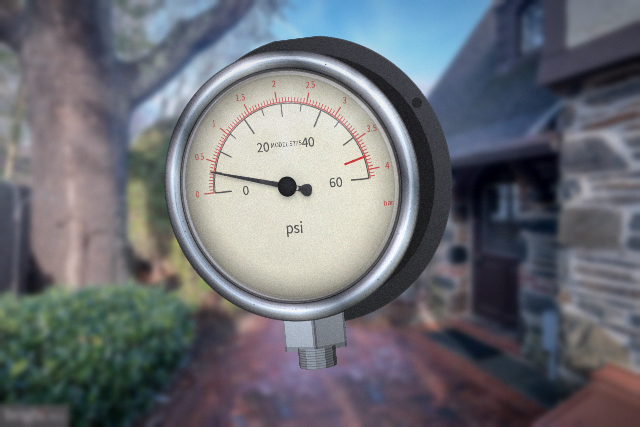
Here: 5 psi
